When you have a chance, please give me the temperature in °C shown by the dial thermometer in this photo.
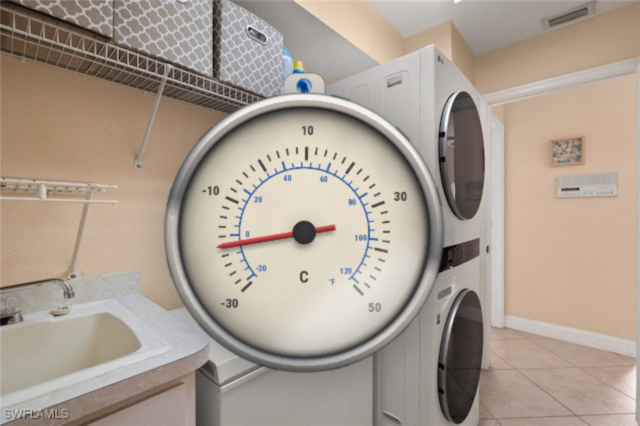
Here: -20 °C
